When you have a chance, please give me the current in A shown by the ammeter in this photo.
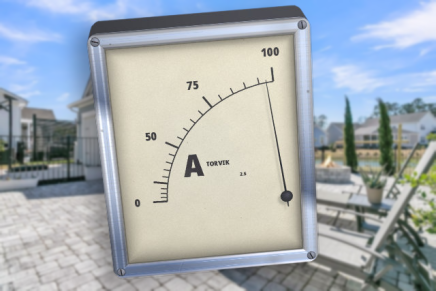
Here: 97.5 A
